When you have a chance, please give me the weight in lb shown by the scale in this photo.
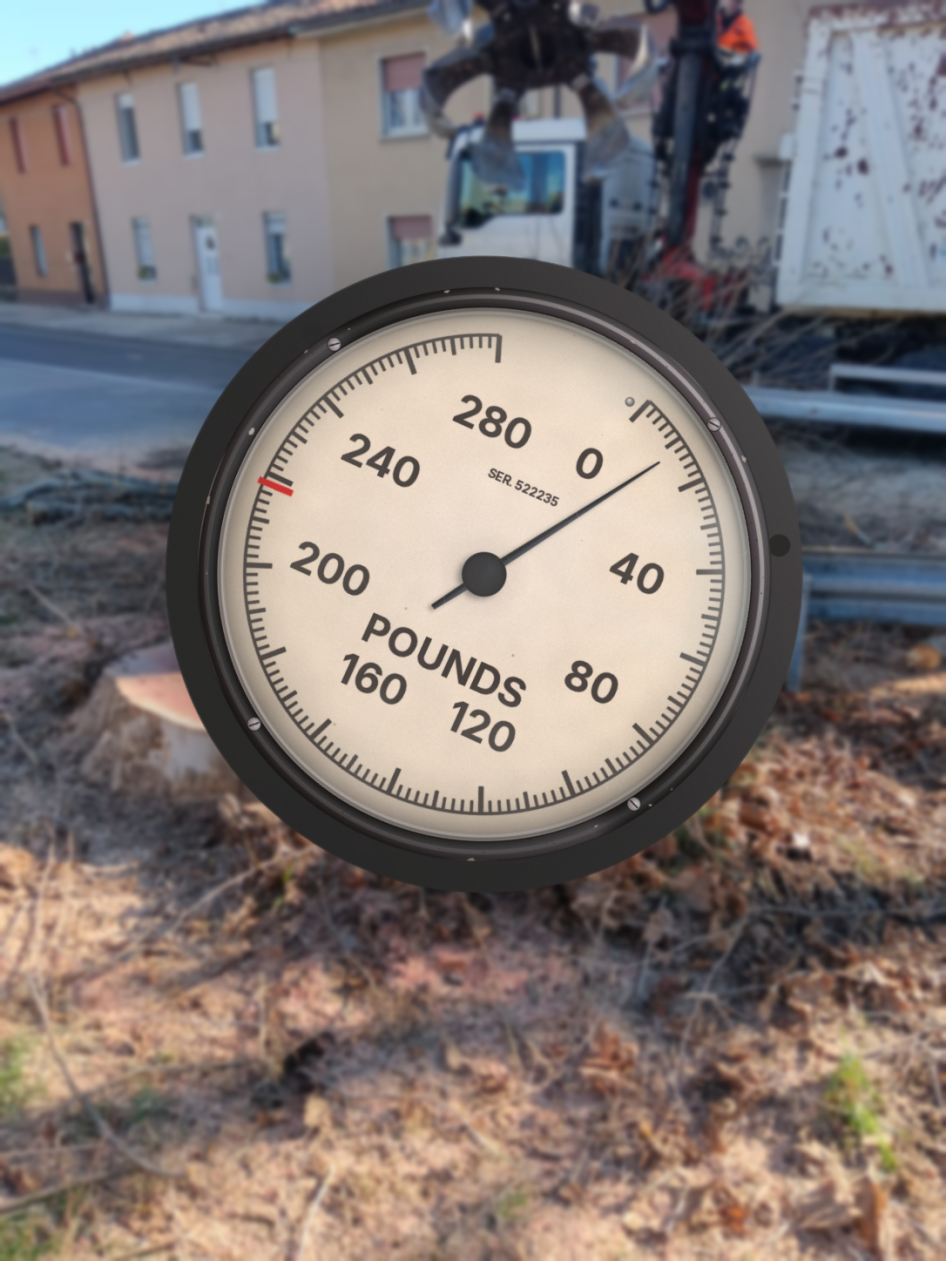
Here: 12 lb
